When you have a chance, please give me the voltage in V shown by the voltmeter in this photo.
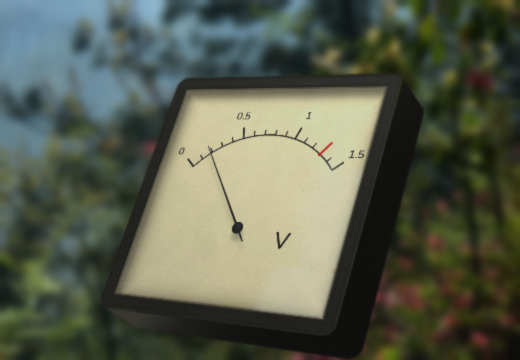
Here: 0.2 V
